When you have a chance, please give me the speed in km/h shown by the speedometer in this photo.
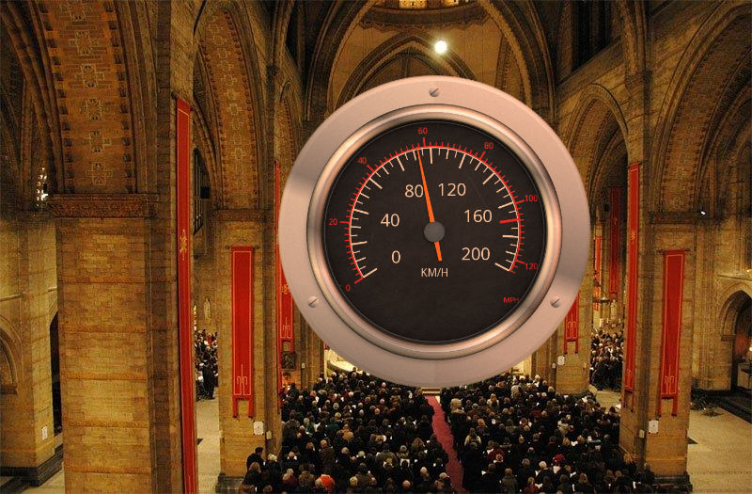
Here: 92.5 km/h
